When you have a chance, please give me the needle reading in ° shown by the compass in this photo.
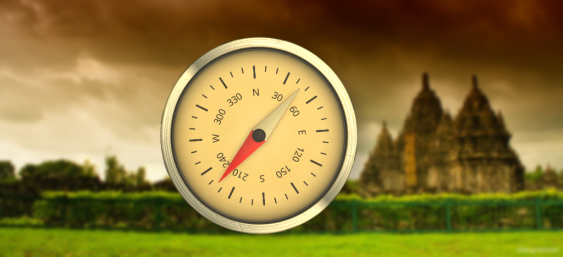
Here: 225 °
